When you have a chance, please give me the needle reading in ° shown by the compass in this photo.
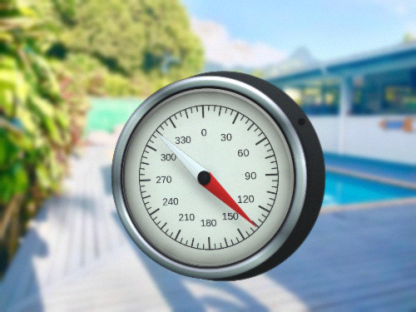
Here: 135 °
